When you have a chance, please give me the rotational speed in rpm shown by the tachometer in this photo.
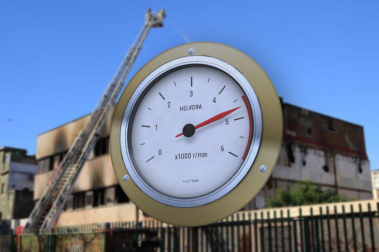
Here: 4750 rpm
